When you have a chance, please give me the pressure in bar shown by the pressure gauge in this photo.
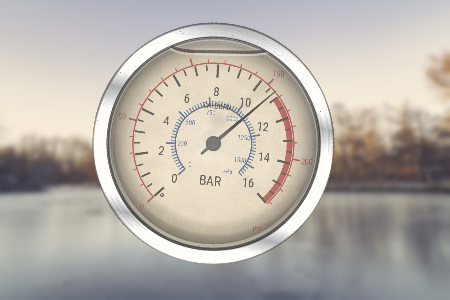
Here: 10.75 bar
